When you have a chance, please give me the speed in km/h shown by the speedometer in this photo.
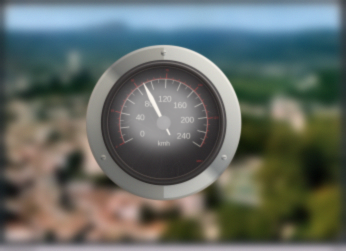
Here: 90 km/h
